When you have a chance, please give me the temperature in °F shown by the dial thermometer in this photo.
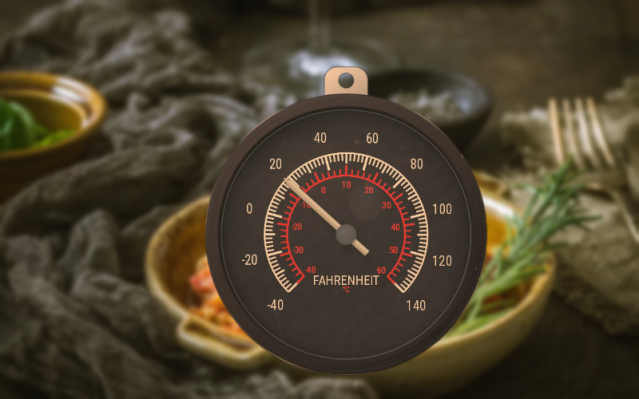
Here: 18 °F
